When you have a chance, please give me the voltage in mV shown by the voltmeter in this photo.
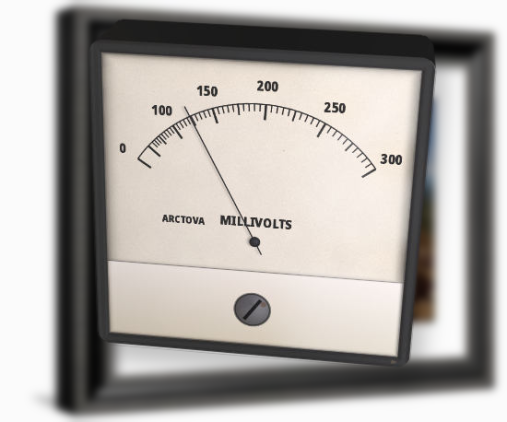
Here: 125 mV
